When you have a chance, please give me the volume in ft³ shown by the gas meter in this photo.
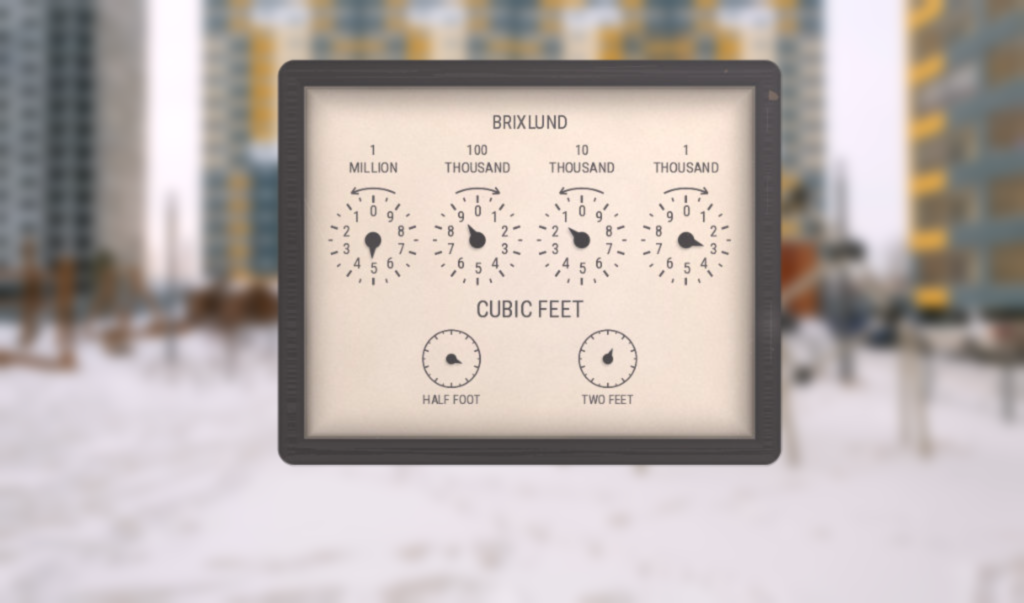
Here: 491300 ft³
